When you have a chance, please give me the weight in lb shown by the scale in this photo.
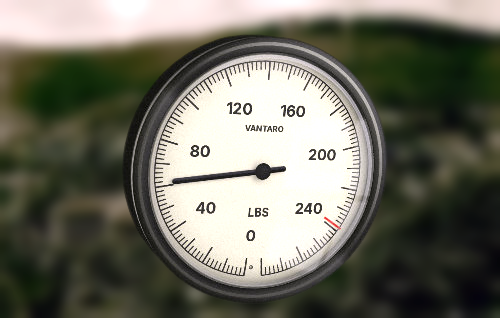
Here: 62 lb
